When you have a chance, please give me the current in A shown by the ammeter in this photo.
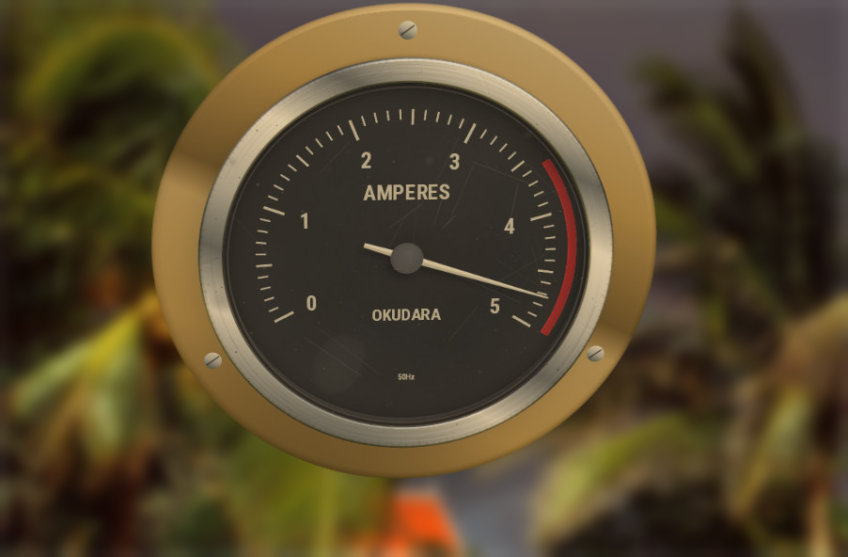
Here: 4.7 A
